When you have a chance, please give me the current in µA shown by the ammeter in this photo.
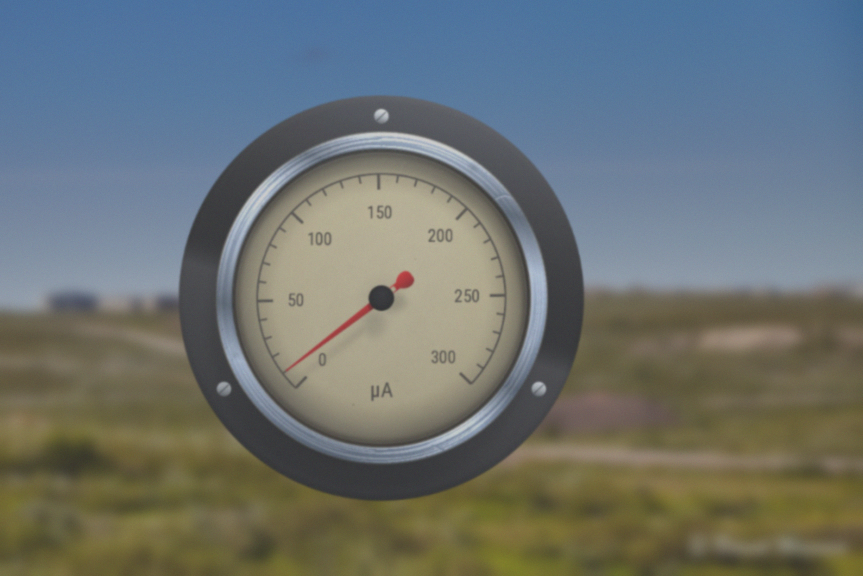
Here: 10 µA
